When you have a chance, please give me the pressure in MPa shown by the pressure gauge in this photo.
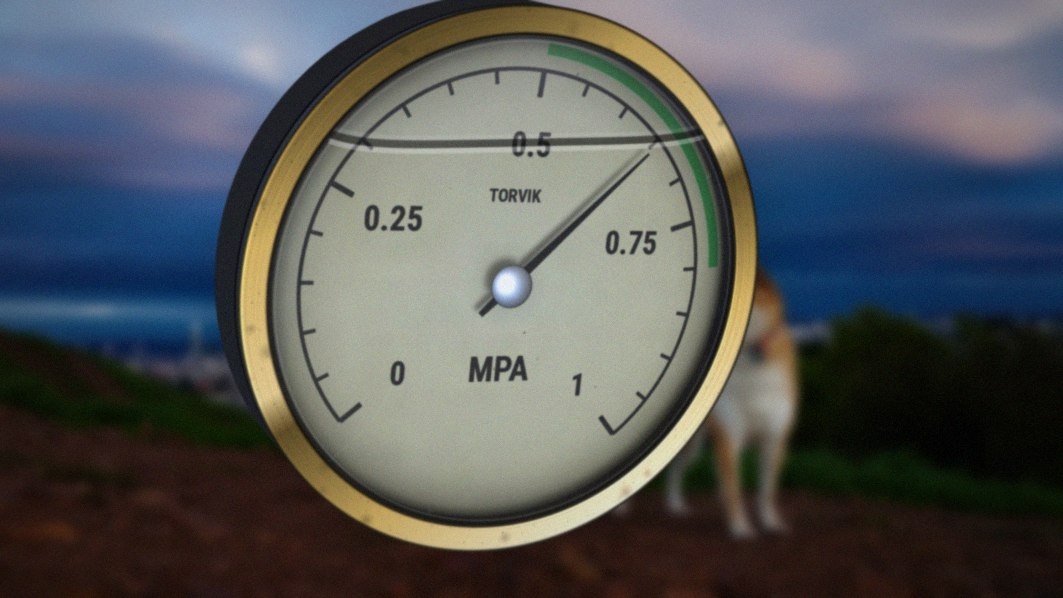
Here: 0.65 MPa
